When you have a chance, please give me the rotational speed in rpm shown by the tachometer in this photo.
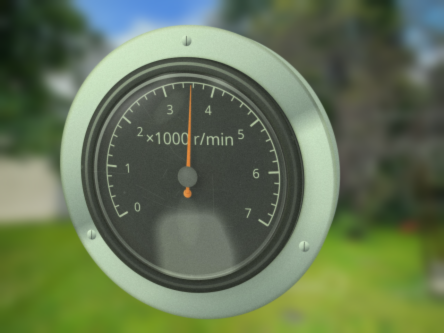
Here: 3600 rpm
